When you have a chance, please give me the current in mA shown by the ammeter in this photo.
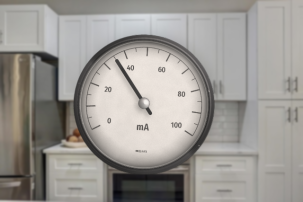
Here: 35 mA
